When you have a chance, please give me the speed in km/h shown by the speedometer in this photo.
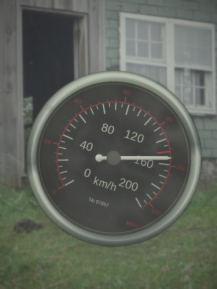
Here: 155 km/h
